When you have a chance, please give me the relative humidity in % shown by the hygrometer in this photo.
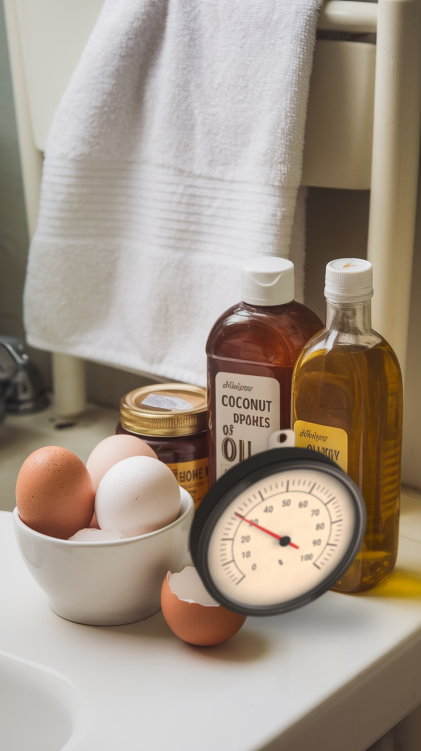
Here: 30 %
